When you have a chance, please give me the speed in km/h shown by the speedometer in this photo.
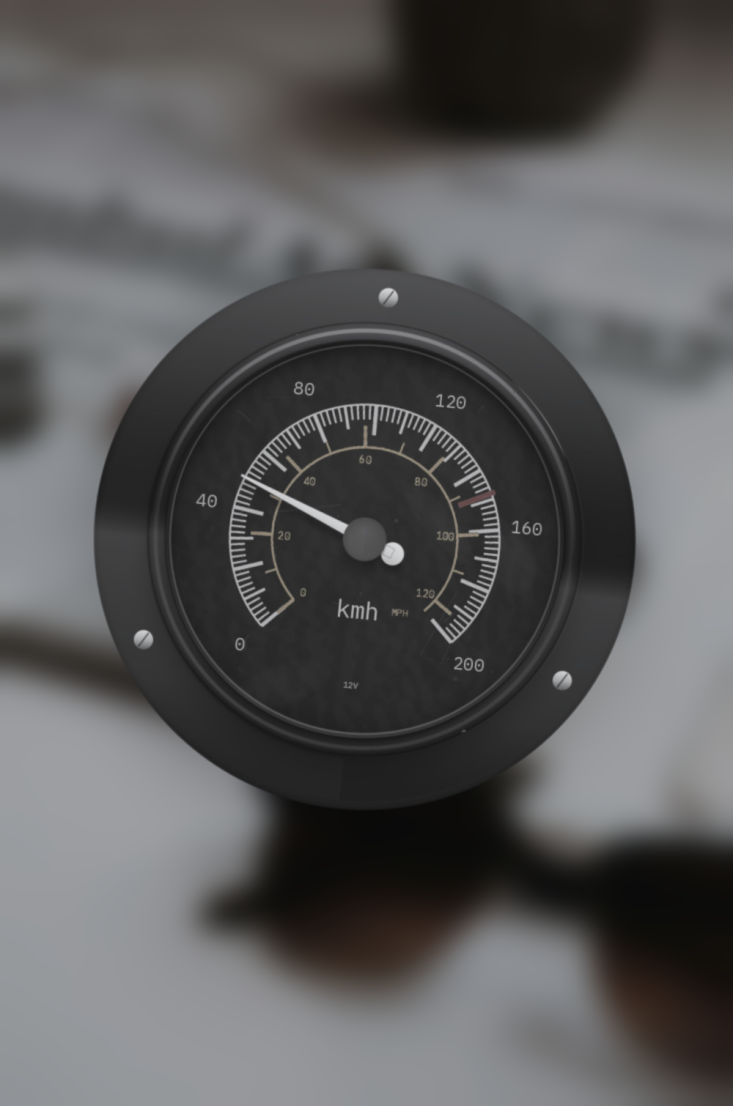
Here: 50 km/h
